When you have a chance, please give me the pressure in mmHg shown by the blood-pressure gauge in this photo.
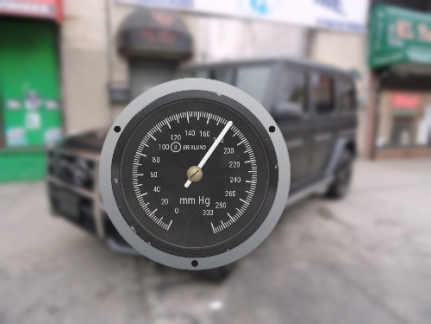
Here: 180 mmHg
